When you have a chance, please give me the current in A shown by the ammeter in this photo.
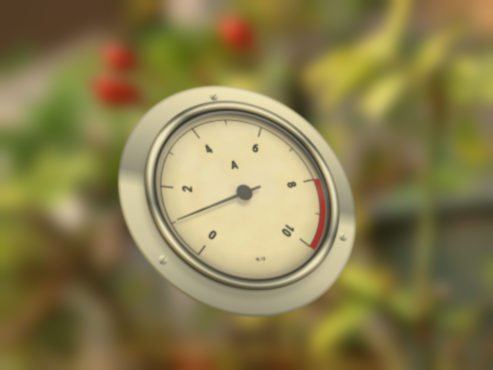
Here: 1 A
